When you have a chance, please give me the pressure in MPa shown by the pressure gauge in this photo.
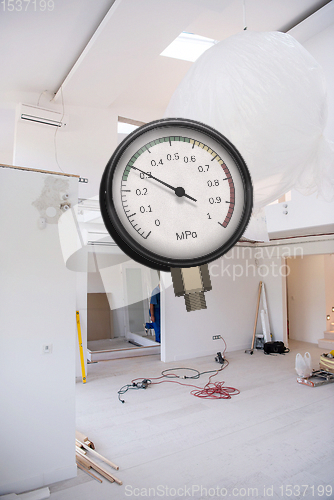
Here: 0.3 MPa
